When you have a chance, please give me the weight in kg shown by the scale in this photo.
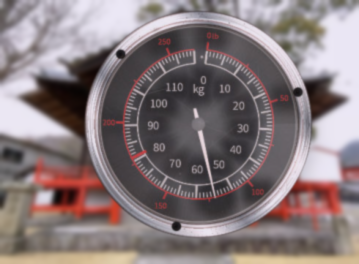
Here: 55 kg
